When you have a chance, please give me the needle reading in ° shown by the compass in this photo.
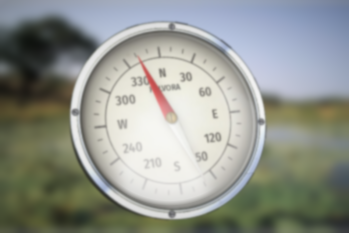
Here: 340 °
